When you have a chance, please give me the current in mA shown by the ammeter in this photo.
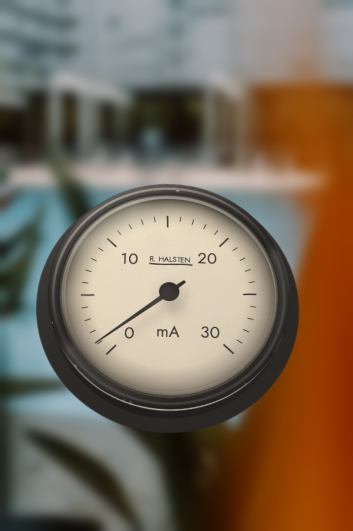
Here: 1 mA
